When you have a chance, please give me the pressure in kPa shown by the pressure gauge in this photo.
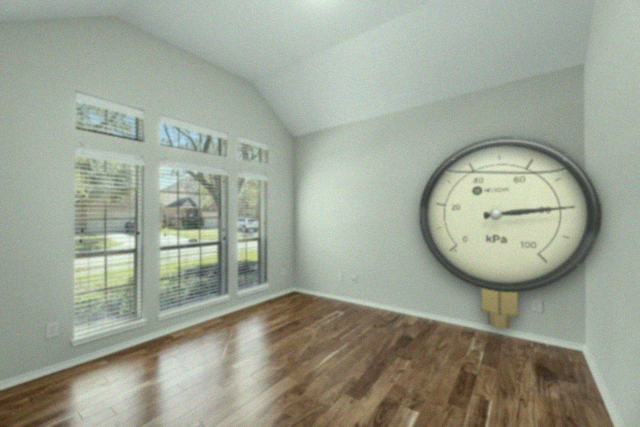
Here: 80 kPa
